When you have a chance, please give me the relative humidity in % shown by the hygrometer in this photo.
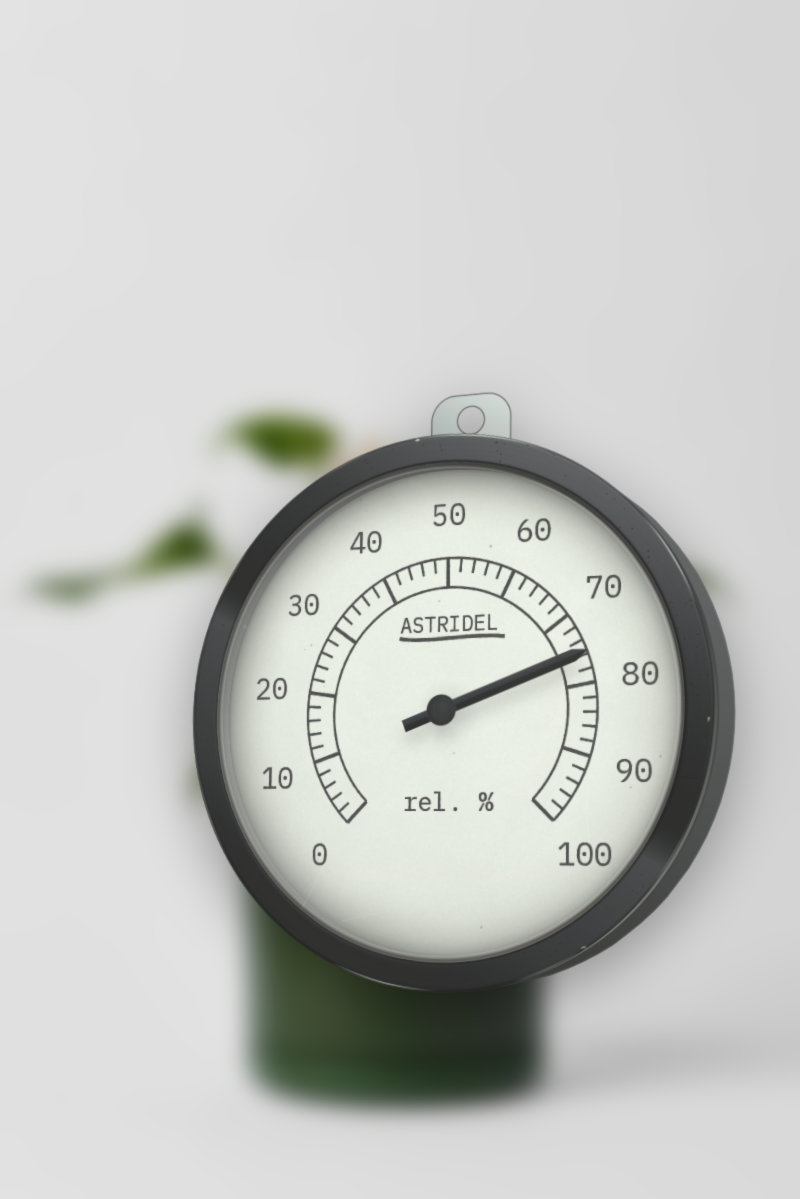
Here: 76 %
